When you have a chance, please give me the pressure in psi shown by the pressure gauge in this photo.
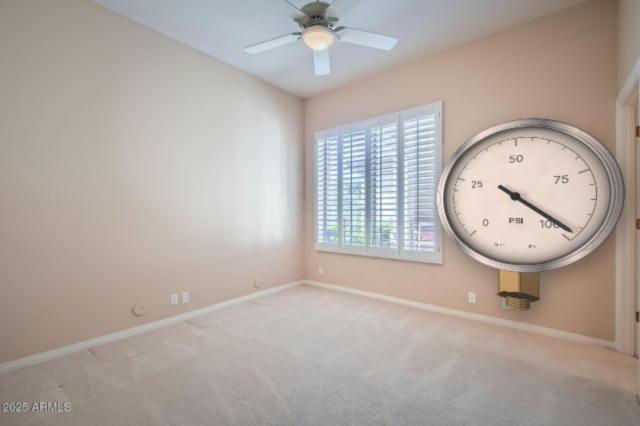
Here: 97.5 psi
